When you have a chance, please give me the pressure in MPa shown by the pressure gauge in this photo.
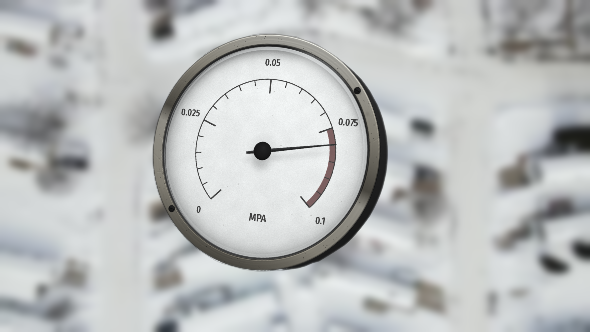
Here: 0.08 MPa
